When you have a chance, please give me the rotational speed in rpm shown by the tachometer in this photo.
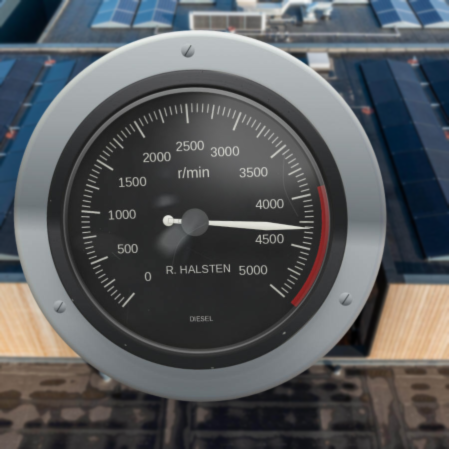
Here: 4300 rpm
